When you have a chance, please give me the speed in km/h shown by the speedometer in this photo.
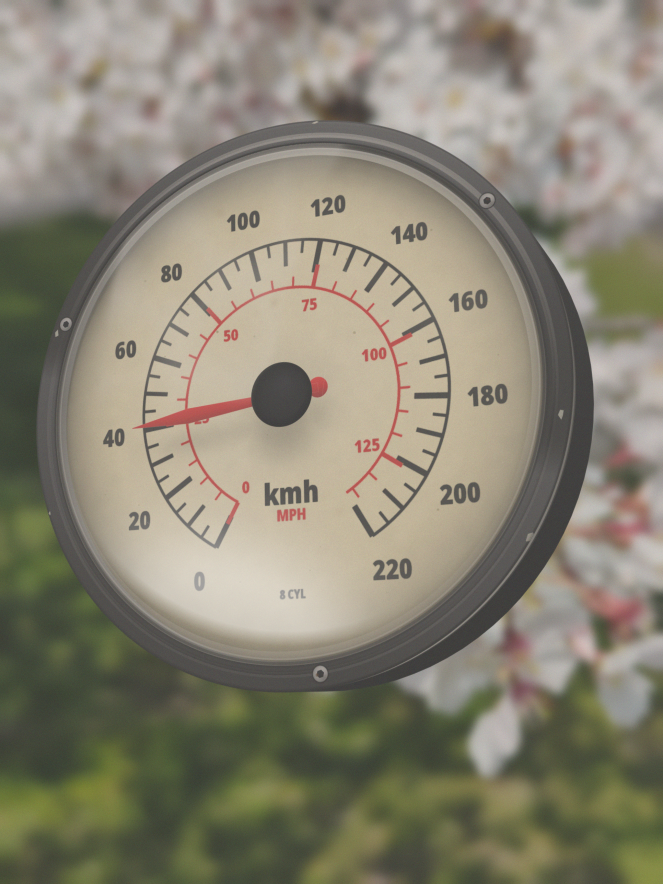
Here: 40 km/h
